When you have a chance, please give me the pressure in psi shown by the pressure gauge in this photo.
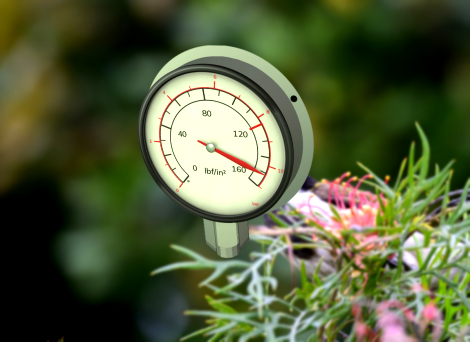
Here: 150 psi
